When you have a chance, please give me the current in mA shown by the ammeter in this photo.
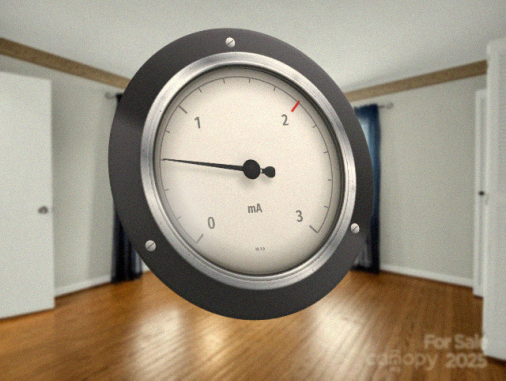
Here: 0.6 mA
